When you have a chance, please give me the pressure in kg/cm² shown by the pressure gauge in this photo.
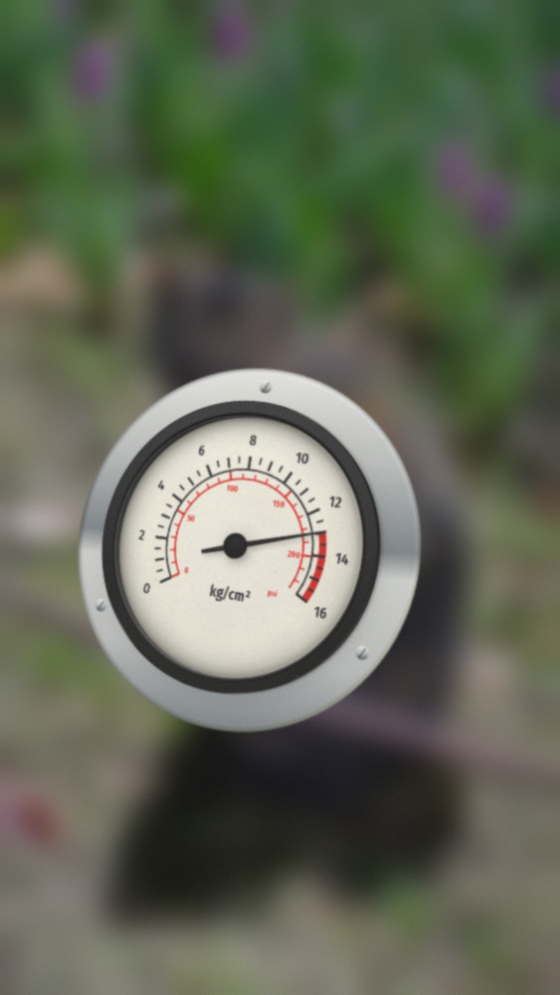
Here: 13 kg/cm²
